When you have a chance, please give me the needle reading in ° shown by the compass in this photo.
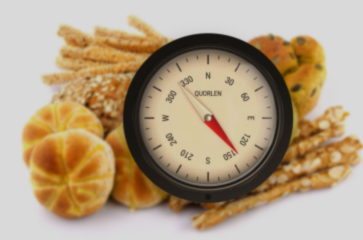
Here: 140 °
